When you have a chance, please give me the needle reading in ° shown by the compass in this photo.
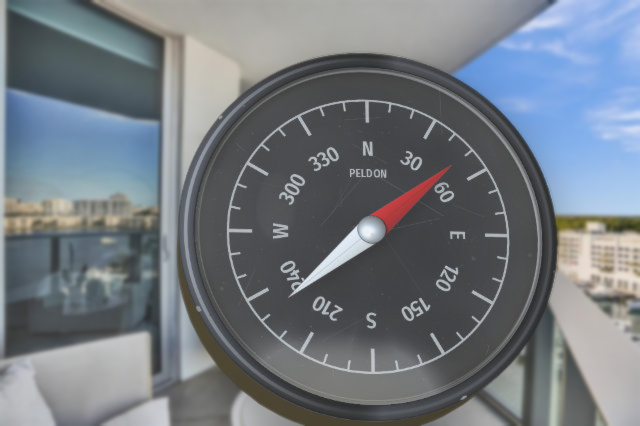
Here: 50 °
